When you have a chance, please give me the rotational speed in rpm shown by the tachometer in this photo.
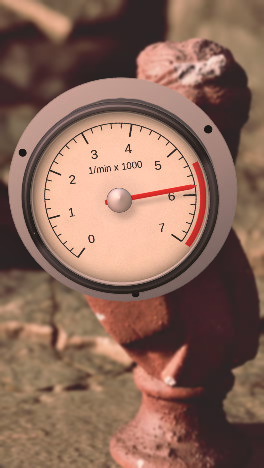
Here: 5800 rpm
